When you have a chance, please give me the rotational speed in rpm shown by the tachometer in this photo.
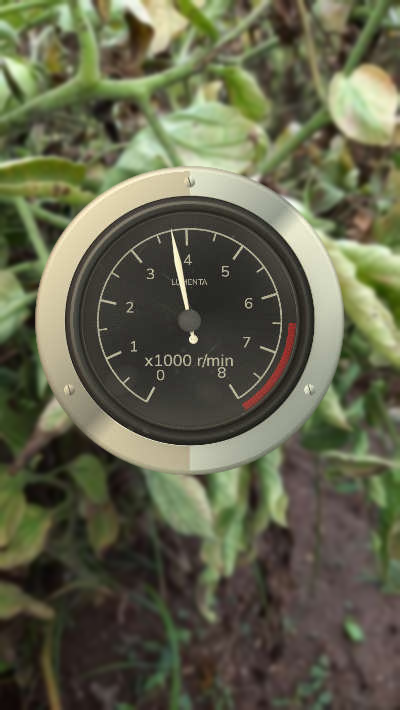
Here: 3750 rpm
